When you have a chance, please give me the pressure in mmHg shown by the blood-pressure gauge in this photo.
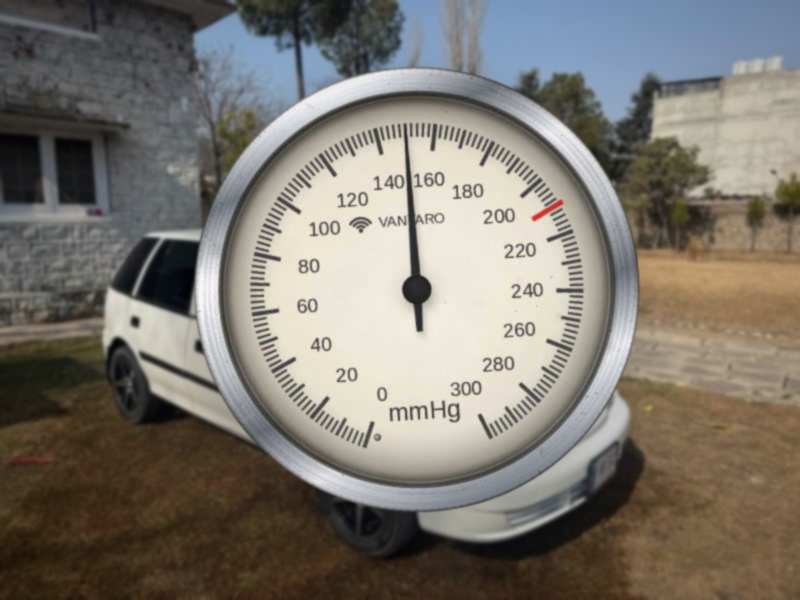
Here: 150 mmHg
